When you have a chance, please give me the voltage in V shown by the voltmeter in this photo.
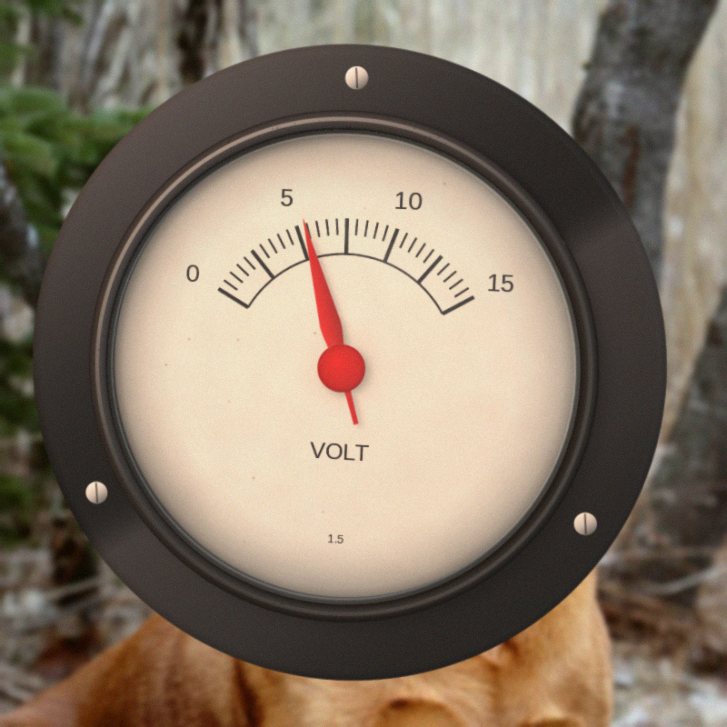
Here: 5.5 V
